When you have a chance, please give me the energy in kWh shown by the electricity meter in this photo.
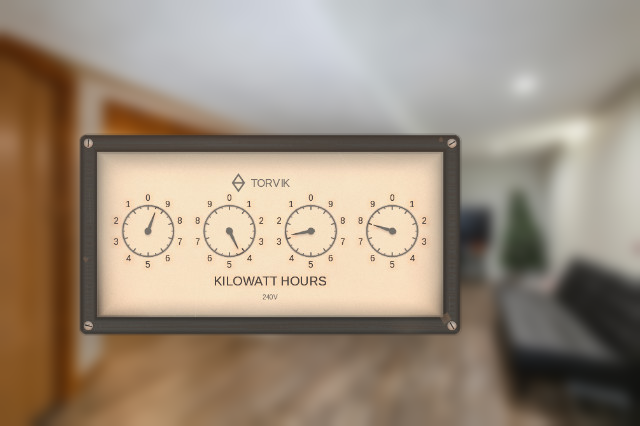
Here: 9428 kWh
